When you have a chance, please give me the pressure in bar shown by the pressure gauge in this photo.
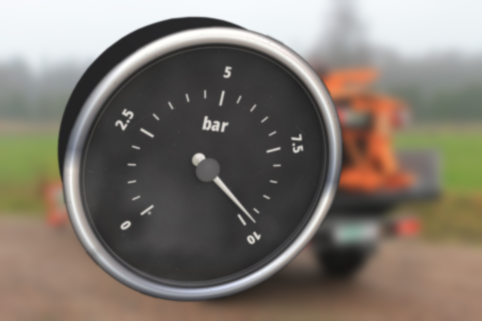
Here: 9.75 bar
